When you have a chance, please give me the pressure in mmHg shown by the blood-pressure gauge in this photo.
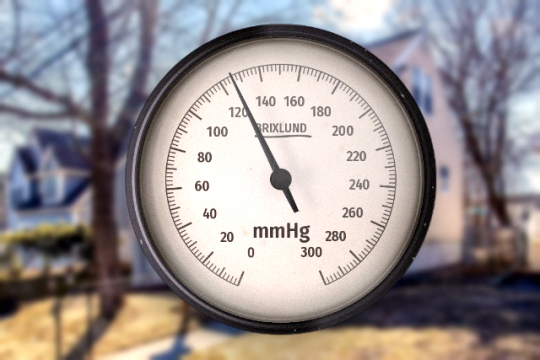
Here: 126 mmHg
